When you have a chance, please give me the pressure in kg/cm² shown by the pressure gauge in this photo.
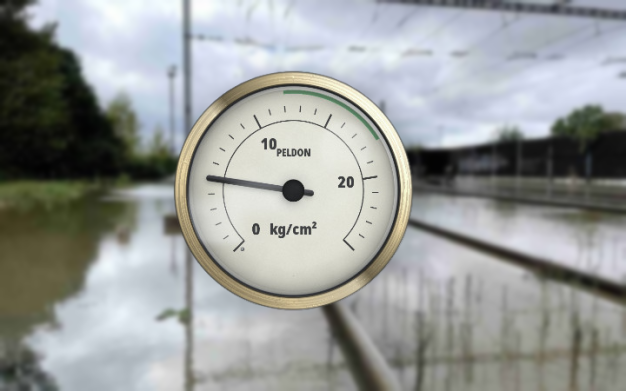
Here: 5 kg/cm²
